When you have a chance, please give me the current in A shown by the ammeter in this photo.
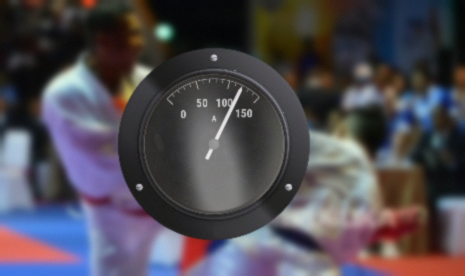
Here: 120 A
